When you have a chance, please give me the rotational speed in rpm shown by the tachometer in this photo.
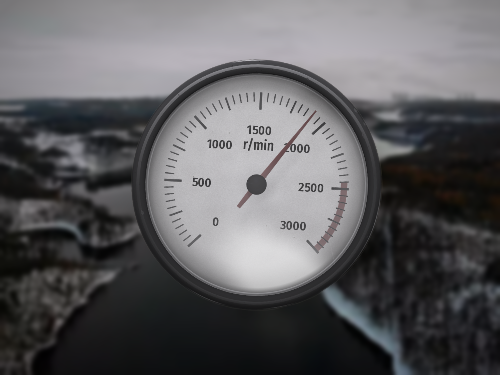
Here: 1900 rpm
